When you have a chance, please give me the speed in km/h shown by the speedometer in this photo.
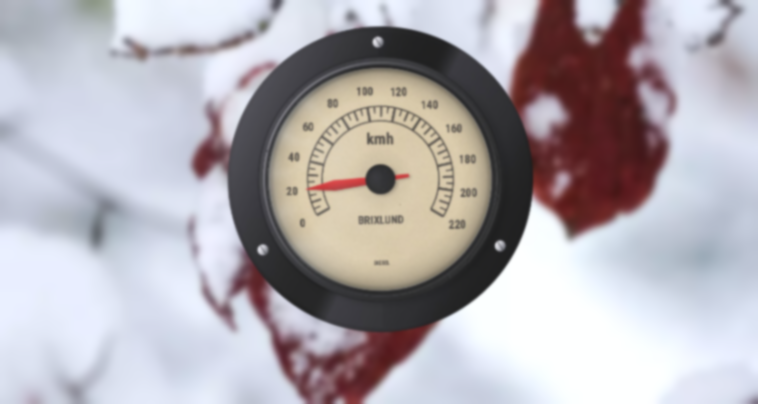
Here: 20 km/h
